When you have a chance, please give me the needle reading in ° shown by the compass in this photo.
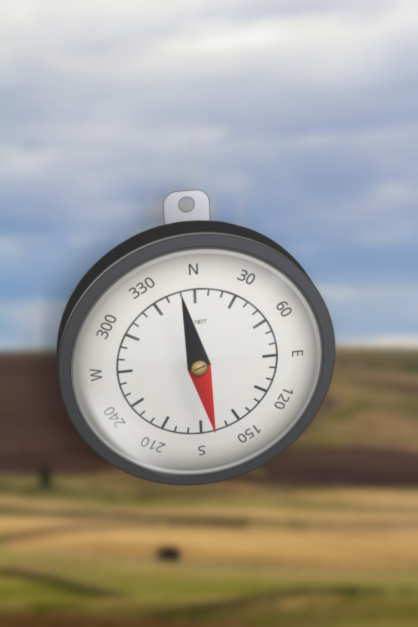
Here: 170 °
